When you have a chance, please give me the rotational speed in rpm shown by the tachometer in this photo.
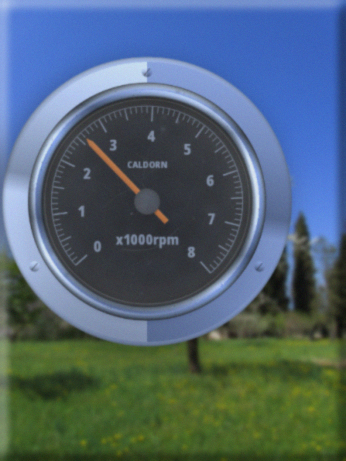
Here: 2600 rpm
